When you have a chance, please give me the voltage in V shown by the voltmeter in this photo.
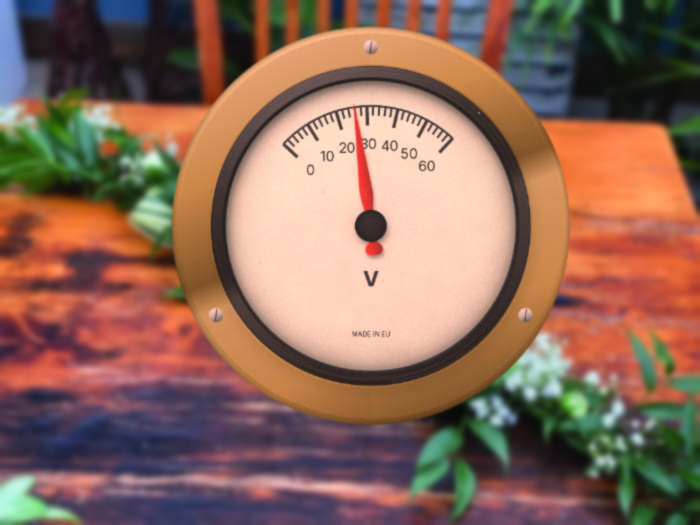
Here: 26 V
